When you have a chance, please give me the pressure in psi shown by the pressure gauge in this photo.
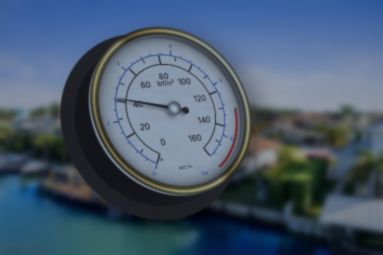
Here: 40 psi
